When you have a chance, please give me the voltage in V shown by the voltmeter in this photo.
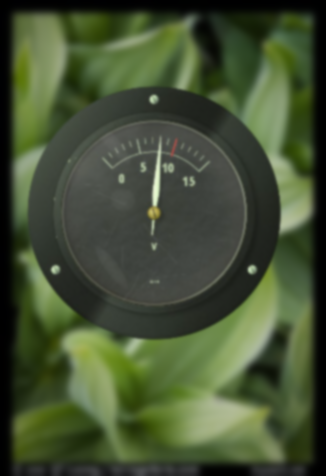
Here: 8 V
